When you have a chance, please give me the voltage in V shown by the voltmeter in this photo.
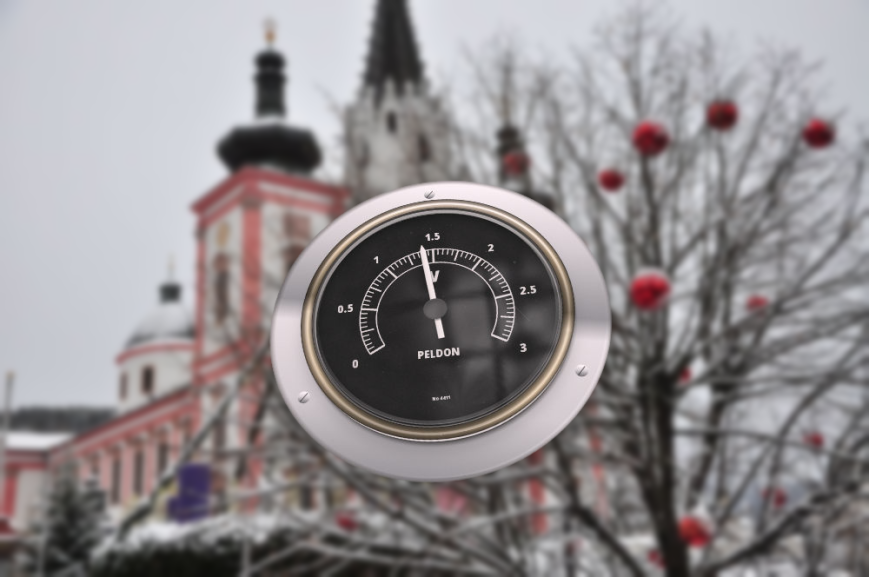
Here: 1.4 V
